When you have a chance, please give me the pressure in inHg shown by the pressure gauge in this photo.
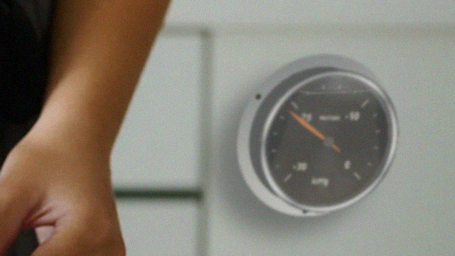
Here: -21 inHg
